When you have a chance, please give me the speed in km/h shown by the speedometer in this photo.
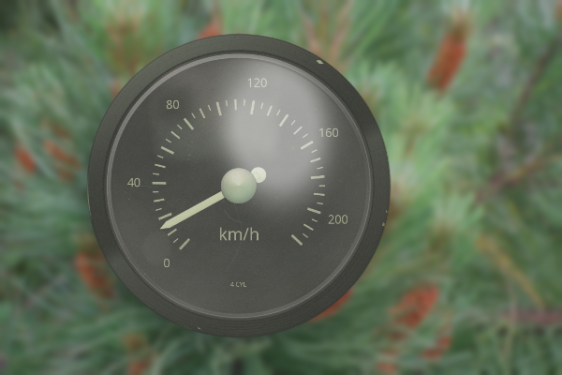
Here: 15 km/h
